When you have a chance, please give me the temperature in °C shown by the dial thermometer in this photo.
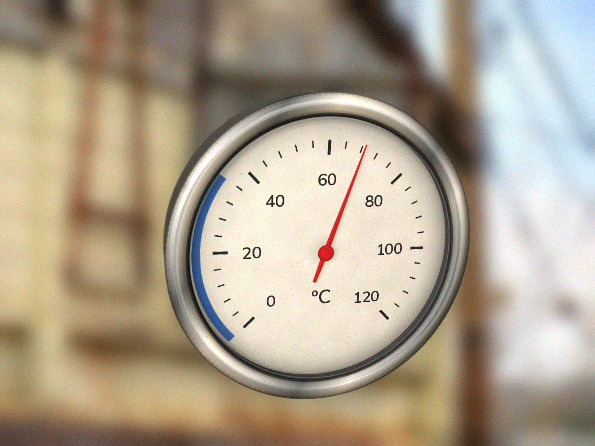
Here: 68 °C
